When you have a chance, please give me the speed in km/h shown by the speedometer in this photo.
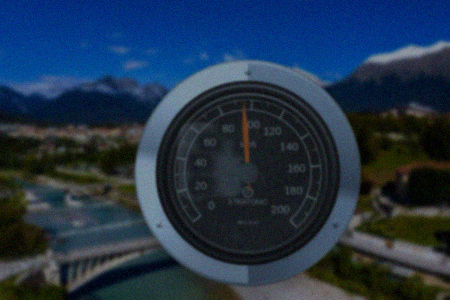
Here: 95 km/h
